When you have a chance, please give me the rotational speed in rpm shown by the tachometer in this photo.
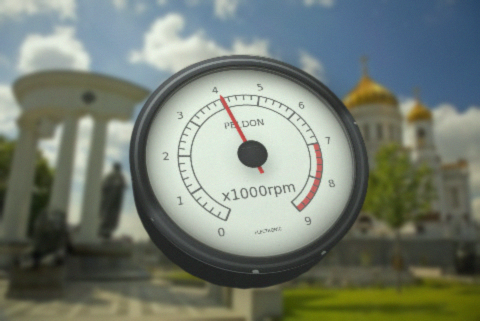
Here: 4000 rpm
